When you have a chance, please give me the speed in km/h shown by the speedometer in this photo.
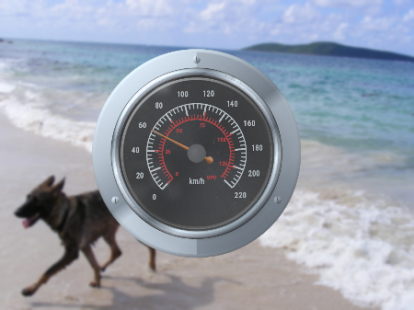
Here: 60 km/h
